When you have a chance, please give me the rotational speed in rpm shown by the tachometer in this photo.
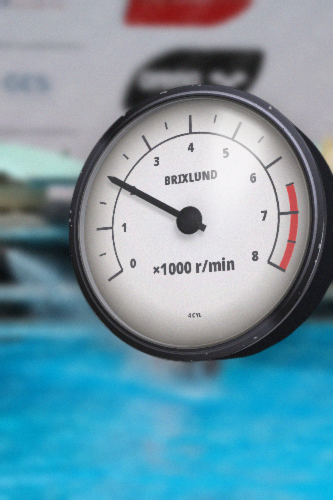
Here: 2000 rpm
